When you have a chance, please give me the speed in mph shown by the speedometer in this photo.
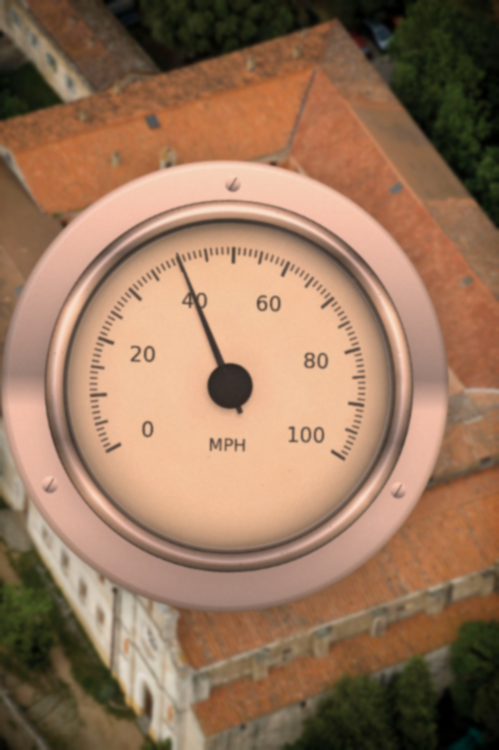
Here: 40 mph
